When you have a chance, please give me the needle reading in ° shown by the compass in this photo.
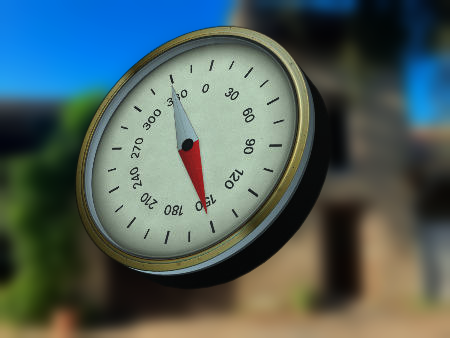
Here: 150 °
